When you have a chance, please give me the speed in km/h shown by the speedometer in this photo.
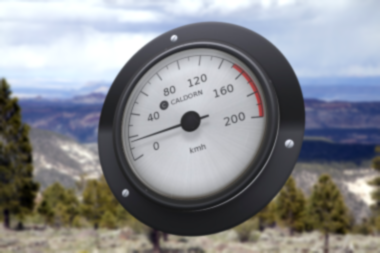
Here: 15 km/h
